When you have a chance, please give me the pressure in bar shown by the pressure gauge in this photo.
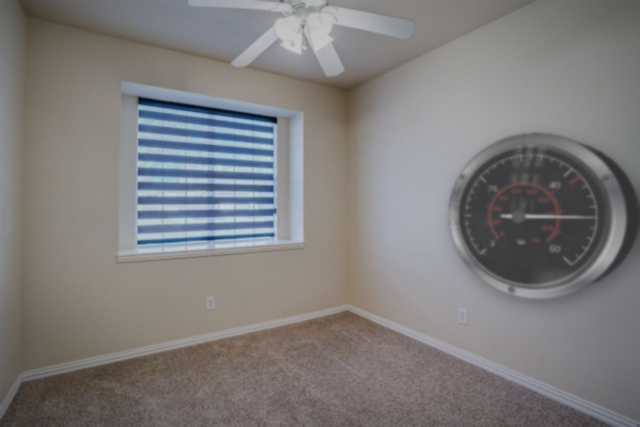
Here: 50 bar
